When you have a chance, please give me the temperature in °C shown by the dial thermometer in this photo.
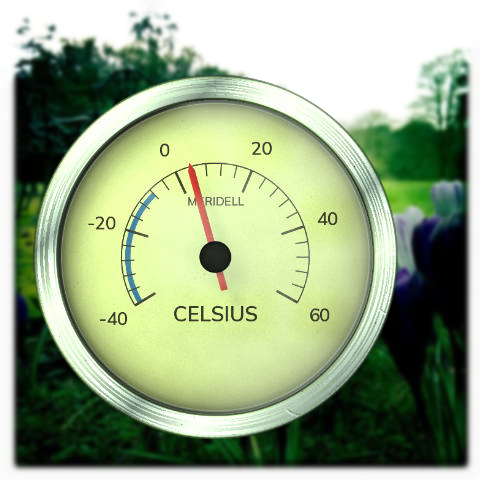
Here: 4 °C
